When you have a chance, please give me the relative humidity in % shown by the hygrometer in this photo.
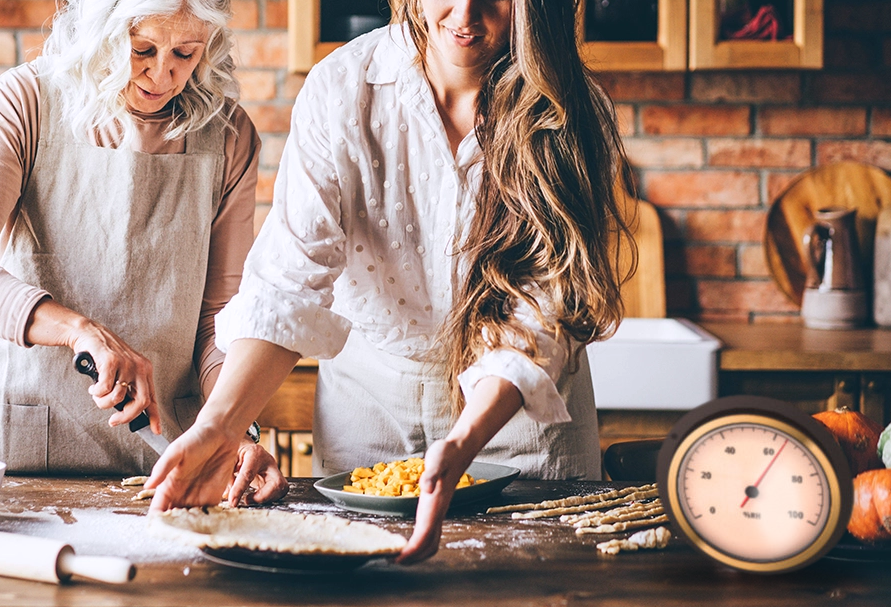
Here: 64 %
